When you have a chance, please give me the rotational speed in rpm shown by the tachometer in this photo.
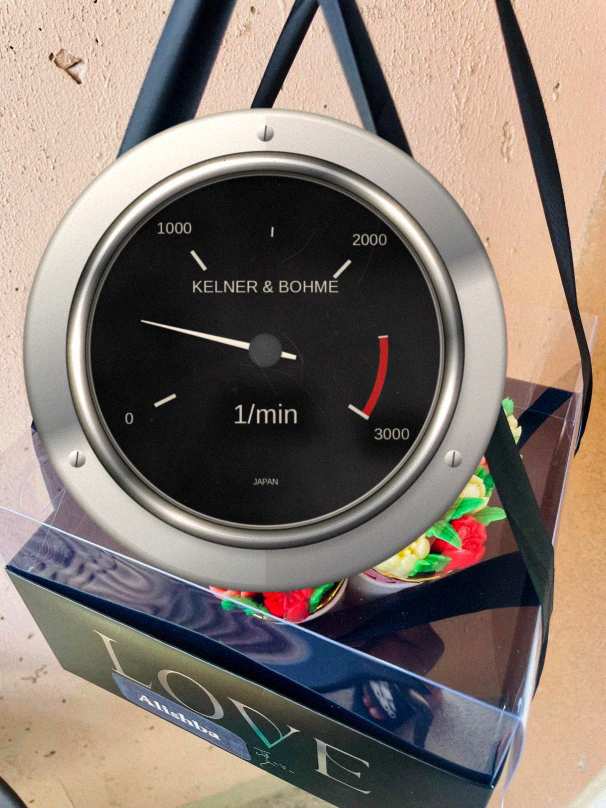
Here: 500 rpm
